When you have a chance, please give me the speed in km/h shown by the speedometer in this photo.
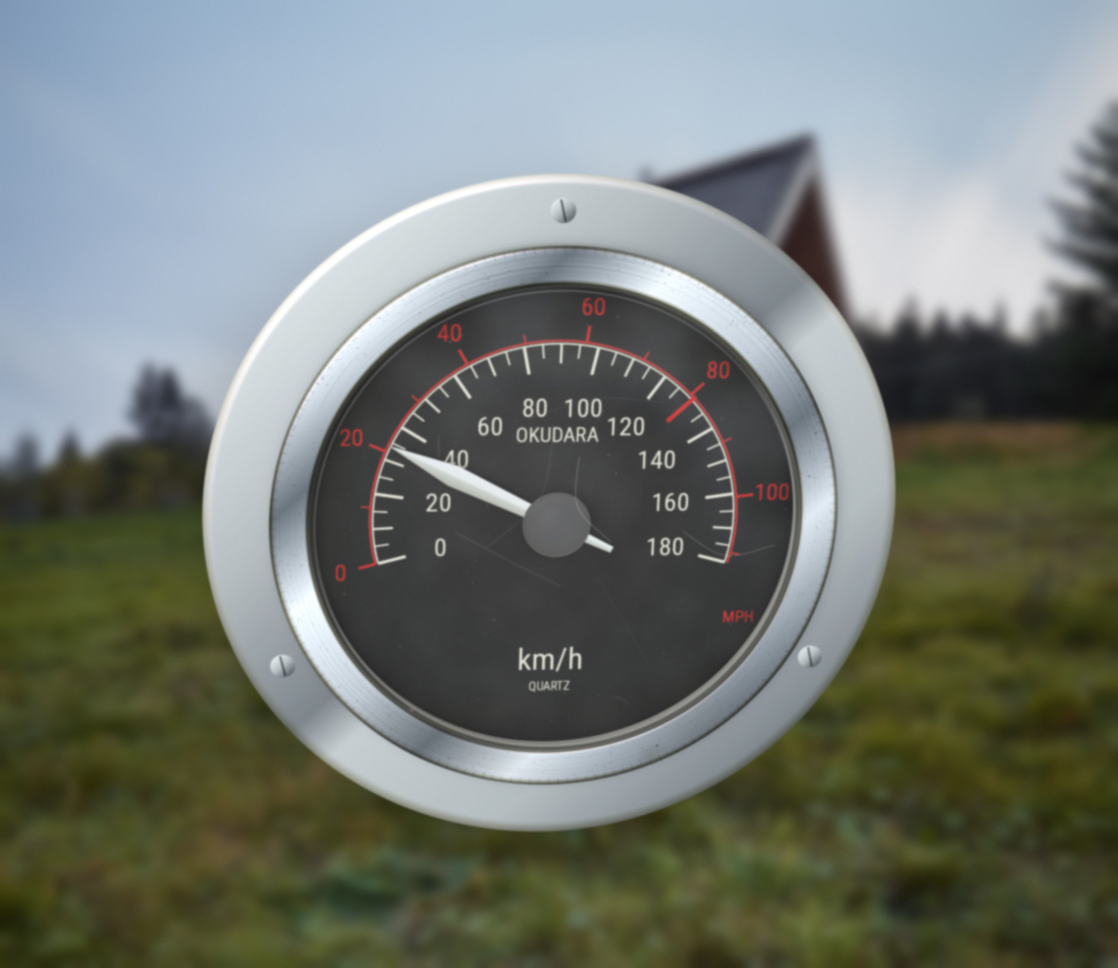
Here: 35 km/h
